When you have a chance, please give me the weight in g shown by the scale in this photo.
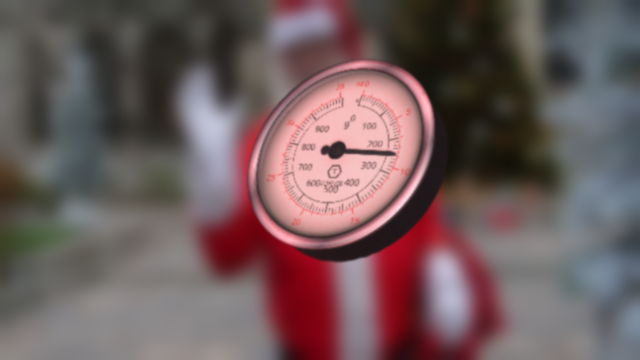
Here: 250 g
